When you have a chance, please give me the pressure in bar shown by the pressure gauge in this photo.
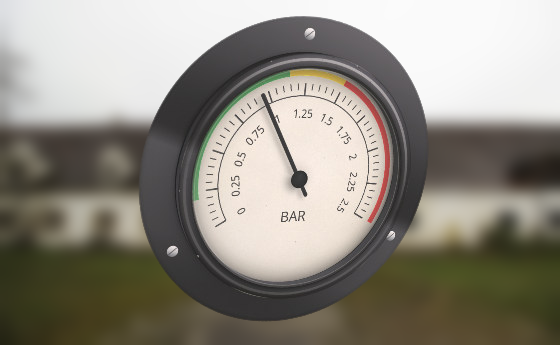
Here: 0.95 bar
